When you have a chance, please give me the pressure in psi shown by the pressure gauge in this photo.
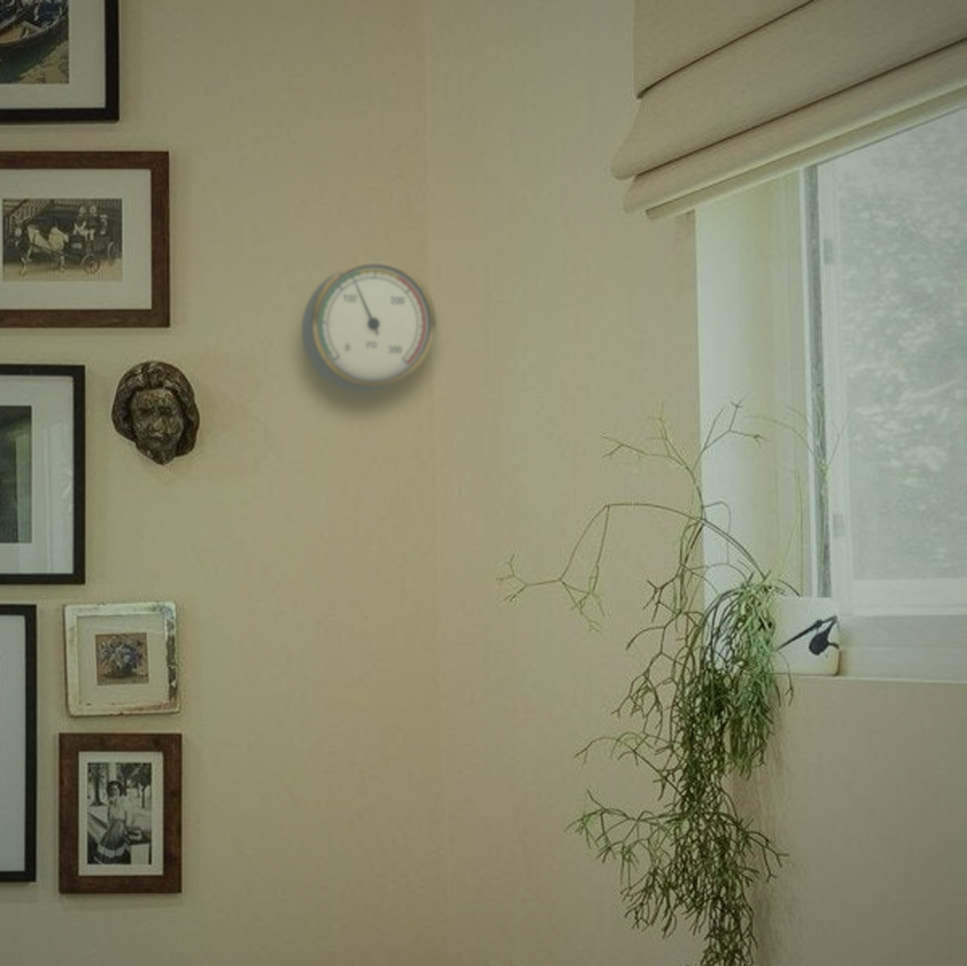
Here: 120 psi
